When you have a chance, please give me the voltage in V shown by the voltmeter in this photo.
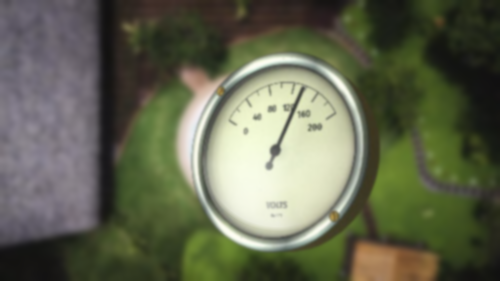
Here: 140 V
